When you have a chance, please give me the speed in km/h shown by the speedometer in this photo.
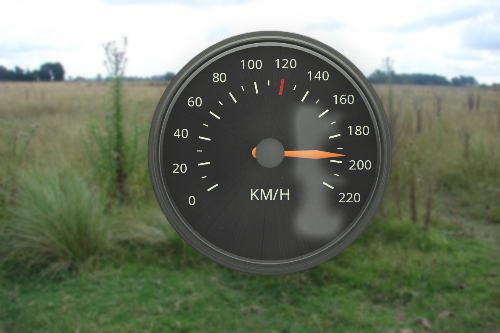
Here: 195 km/h
